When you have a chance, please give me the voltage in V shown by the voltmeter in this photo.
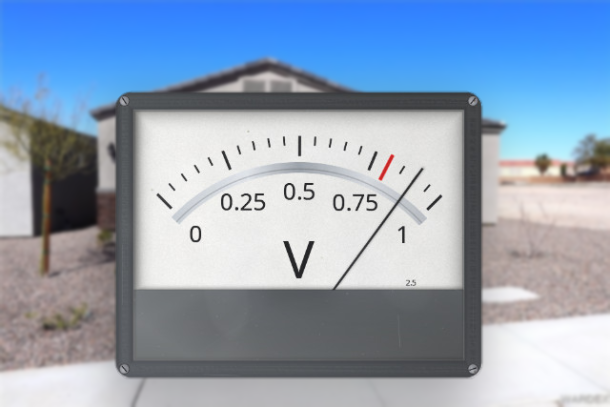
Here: 0.9 V
